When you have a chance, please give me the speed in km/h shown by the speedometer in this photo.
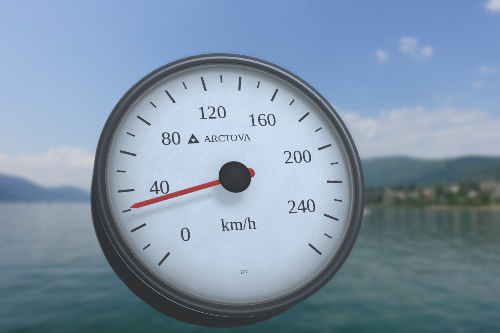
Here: 30 km/h
